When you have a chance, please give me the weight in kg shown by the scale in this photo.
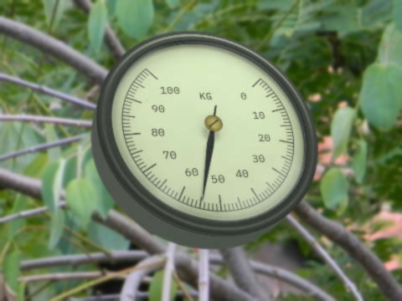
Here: 55 kg
